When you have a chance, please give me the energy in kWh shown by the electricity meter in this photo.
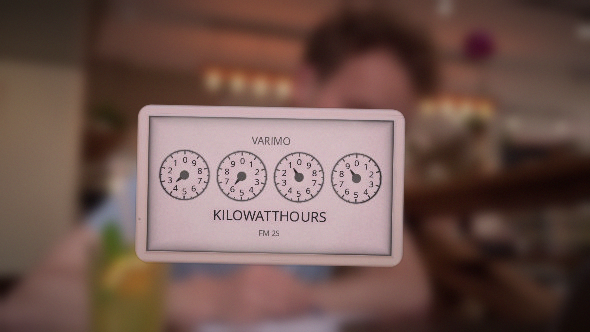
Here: 3609 kWh
